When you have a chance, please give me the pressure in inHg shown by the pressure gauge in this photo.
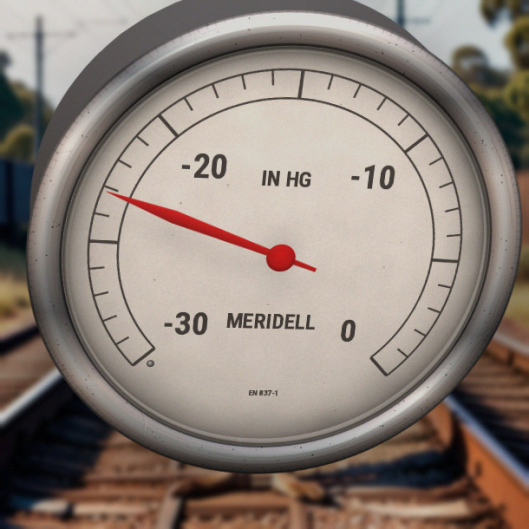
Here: -23 inHg
